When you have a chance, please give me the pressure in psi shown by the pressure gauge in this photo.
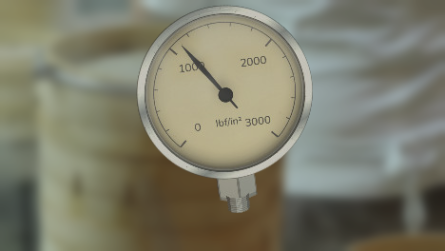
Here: 1100 psi
